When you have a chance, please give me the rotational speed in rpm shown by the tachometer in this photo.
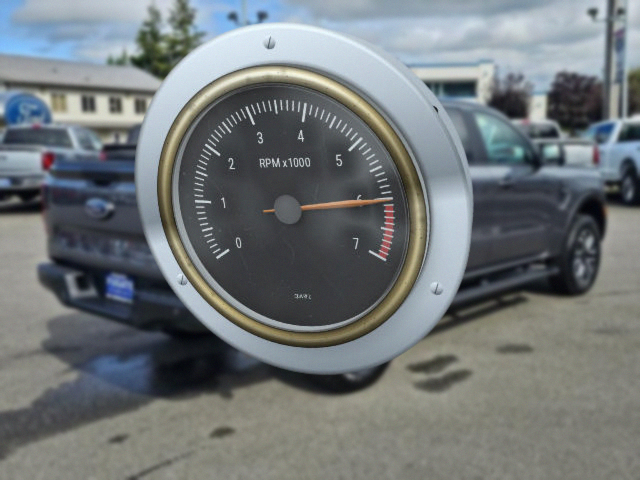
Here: 6000 rpm
